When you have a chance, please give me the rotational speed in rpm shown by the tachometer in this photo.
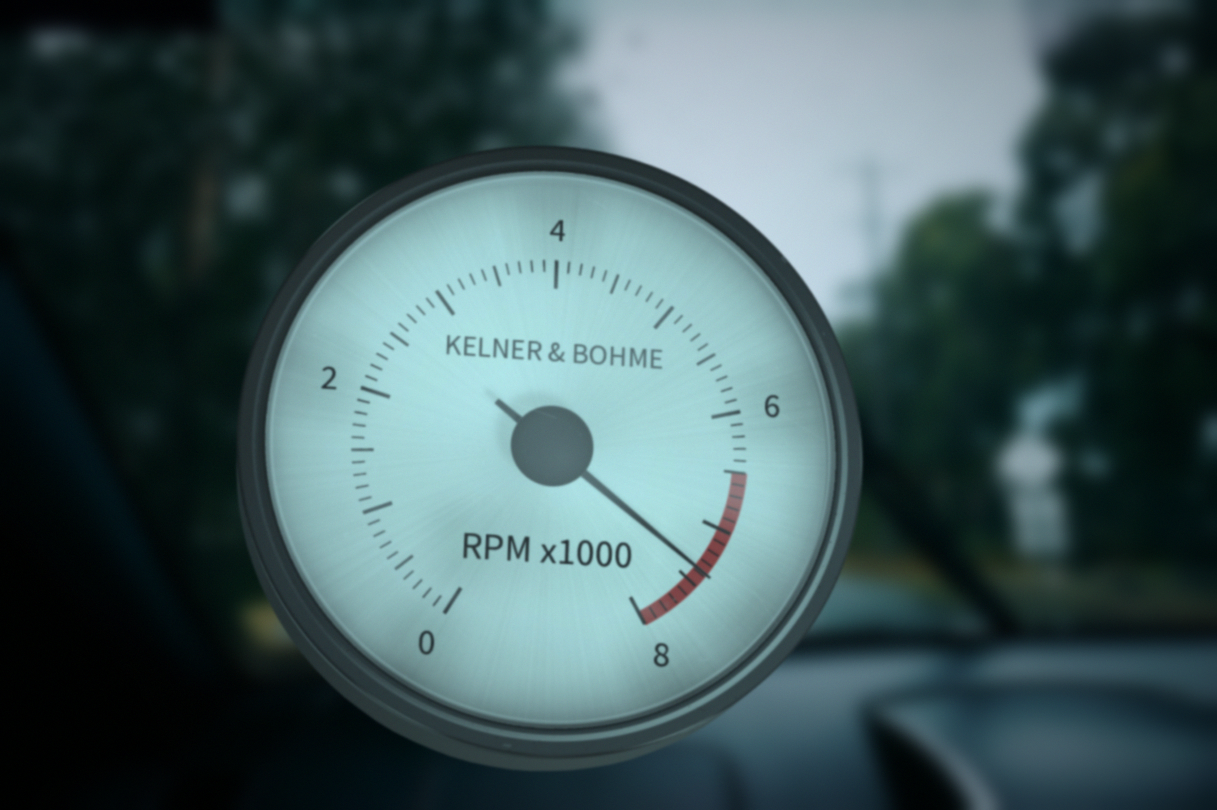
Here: 7400 rpm
